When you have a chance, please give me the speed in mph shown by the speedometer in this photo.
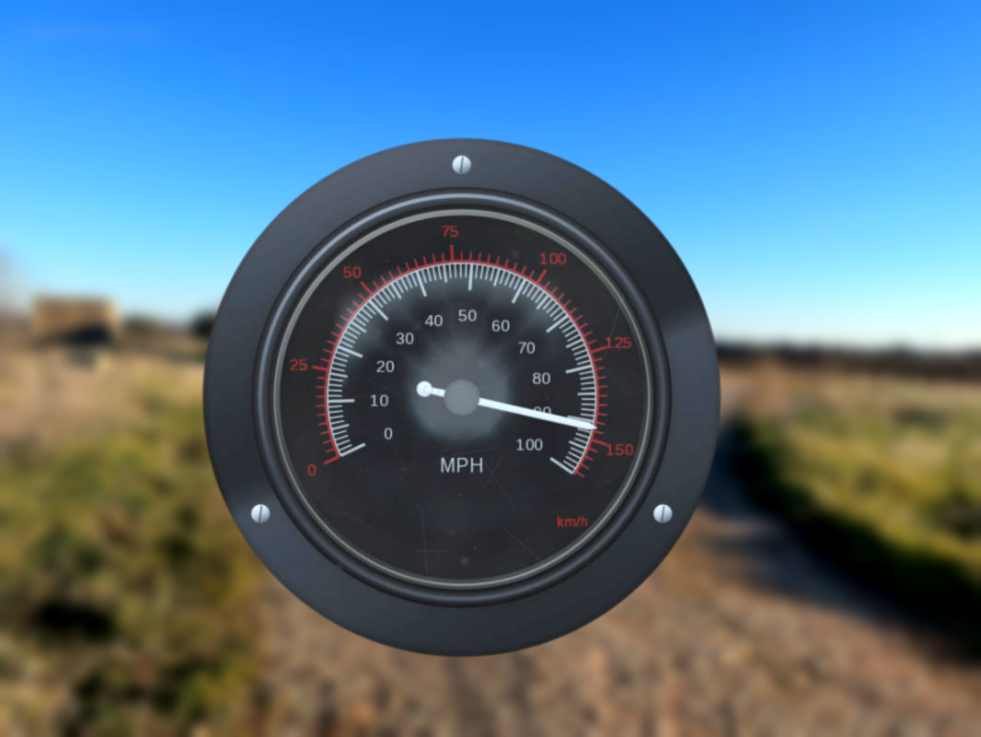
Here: 91 mph
